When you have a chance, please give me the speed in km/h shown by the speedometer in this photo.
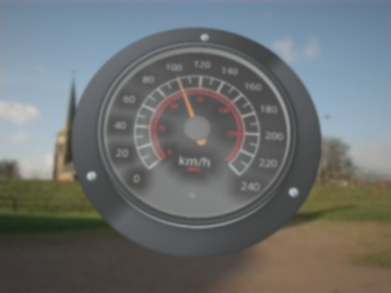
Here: 100 km/h
